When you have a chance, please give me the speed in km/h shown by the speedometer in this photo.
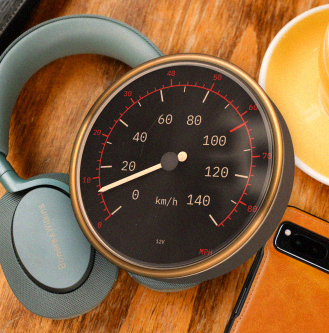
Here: 10 km/h
